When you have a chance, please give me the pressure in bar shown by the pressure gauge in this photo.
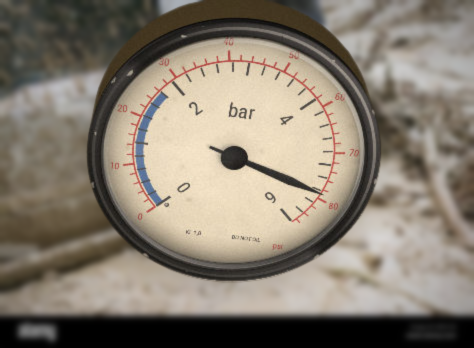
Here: 5.4 bar
